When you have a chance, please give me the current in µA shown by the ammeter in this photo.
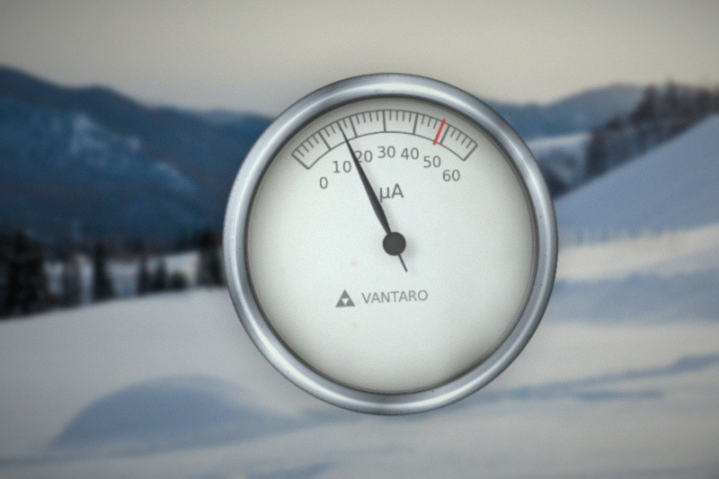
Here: 16 µA
